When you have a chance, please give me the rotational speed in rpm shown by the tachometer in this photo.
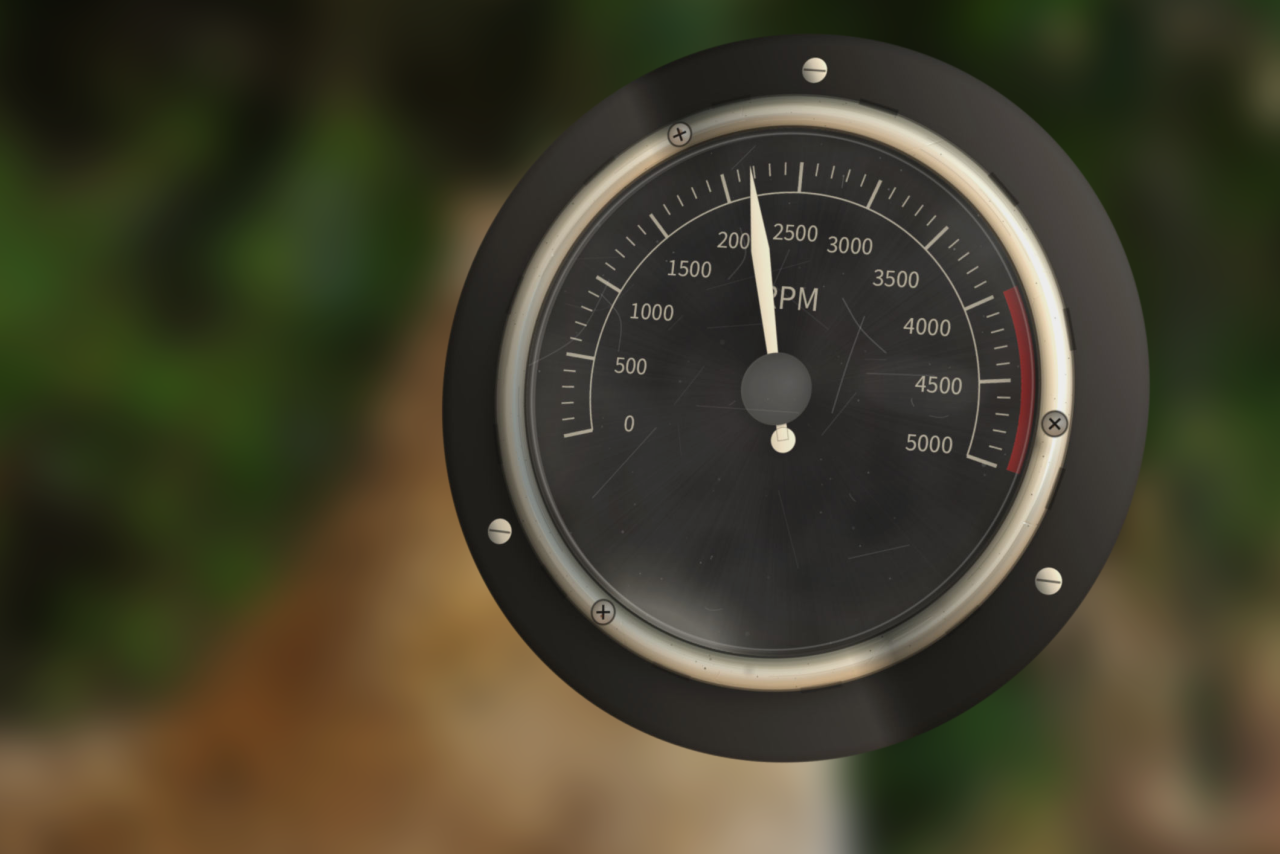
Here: 2200 rpm
